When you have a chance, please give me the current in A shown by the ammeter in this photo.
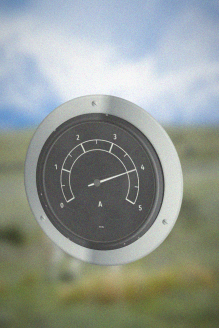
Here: 4 A
